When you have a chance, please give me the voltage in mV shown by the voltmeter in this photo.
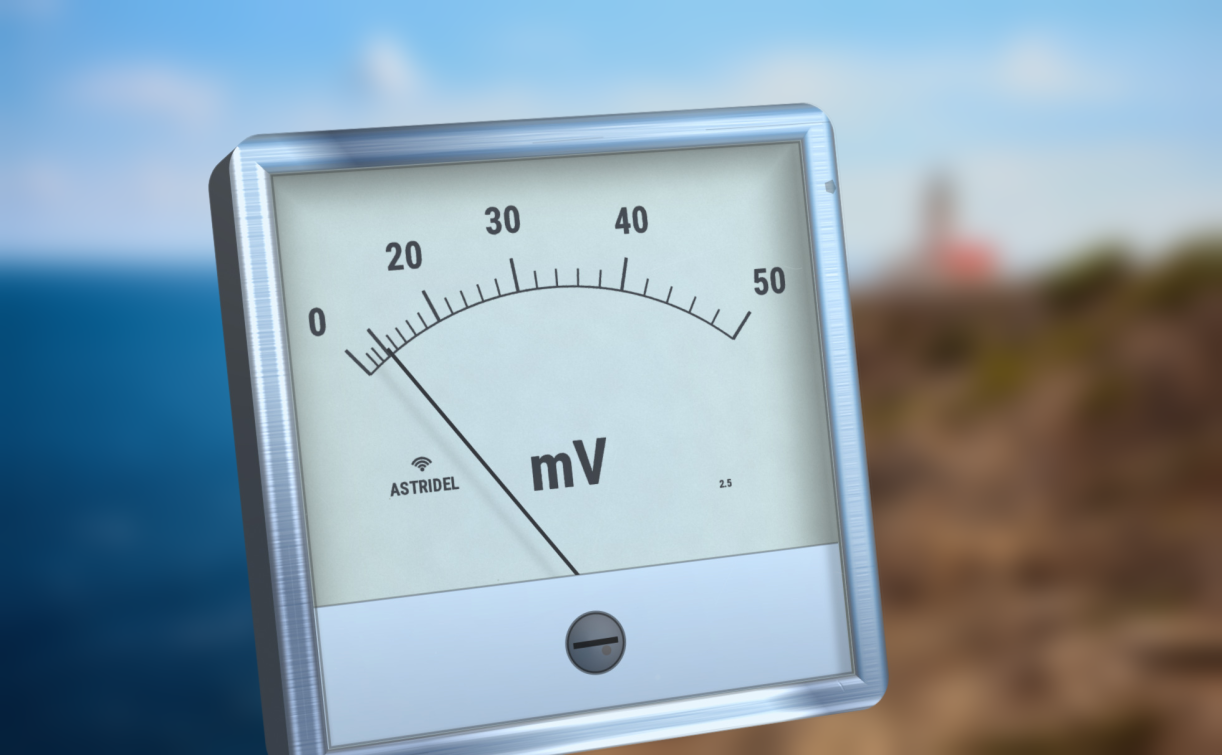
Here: 10 mV
